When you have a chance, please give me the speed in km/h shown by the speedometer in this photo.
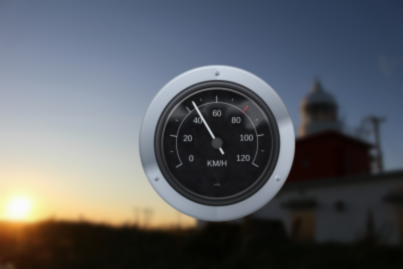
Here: 45 km/h
